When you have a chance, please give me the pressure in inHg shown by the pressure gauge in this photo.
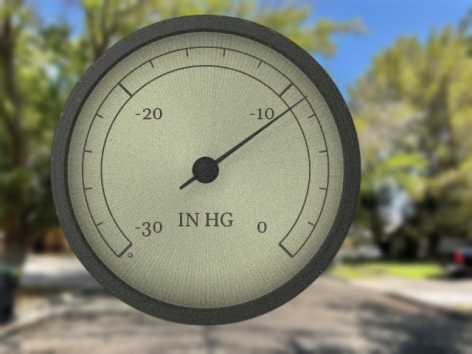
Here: -9 inHg
